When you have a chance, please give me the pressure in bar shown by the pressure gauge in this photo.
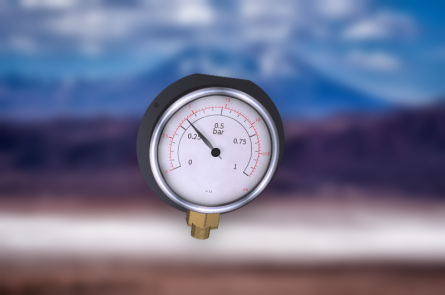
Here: 0.3 bar
